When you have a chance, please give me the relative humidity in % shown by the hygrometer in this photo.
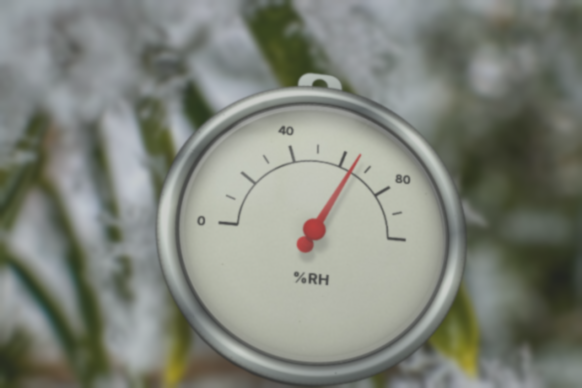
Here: 65 %
